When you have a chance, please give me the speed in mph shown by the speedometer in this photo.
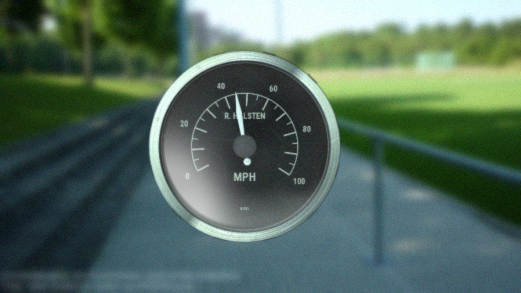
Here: 45 mph
